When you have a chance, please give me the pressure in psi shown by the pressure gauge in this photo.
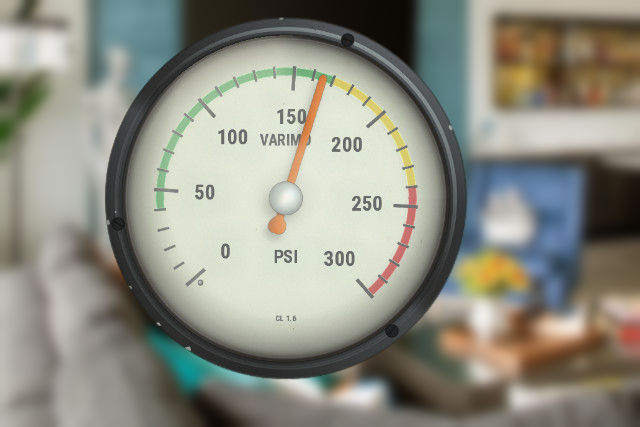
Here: 165 psi
